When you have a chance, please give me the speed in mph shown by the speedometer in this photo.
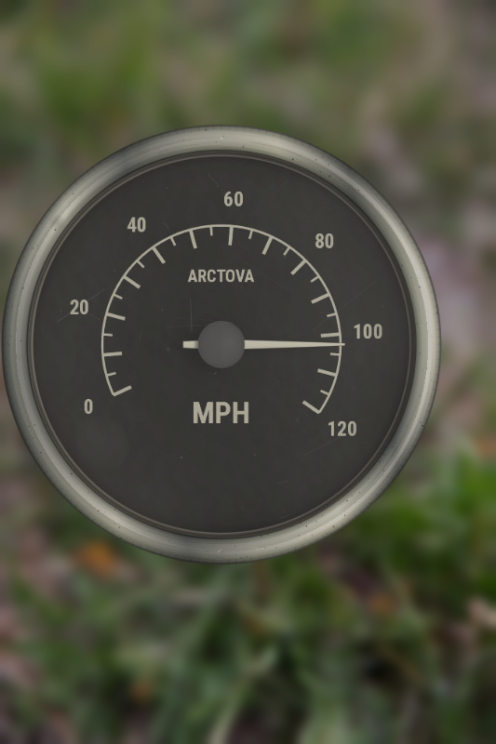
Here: 102.5 mph
